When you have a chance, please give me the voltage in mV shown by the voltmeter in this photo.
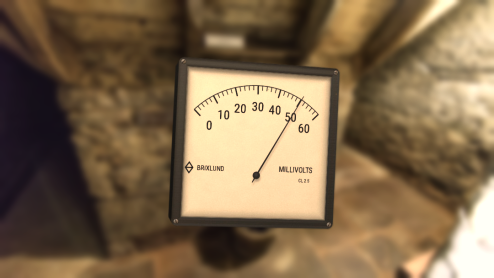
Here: 50 mV
